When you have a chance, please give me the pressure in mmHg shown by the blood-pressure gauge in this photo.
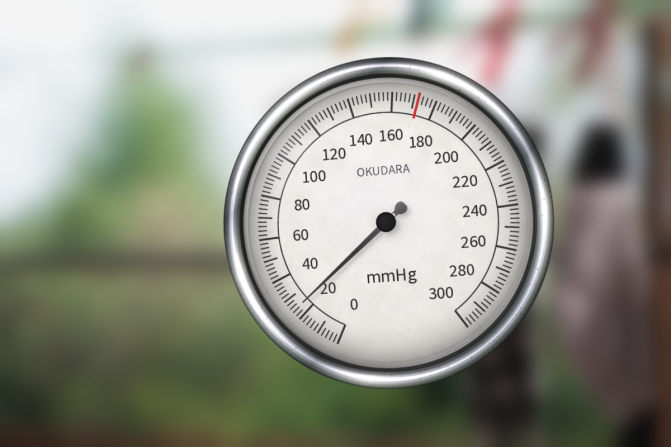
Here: 24 mmHg
